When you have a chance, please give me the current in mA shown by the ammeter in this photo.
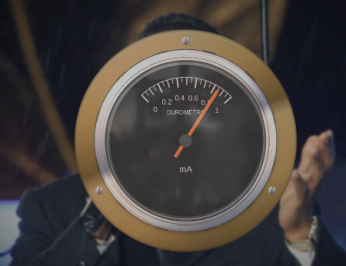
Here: 0.85 mA
